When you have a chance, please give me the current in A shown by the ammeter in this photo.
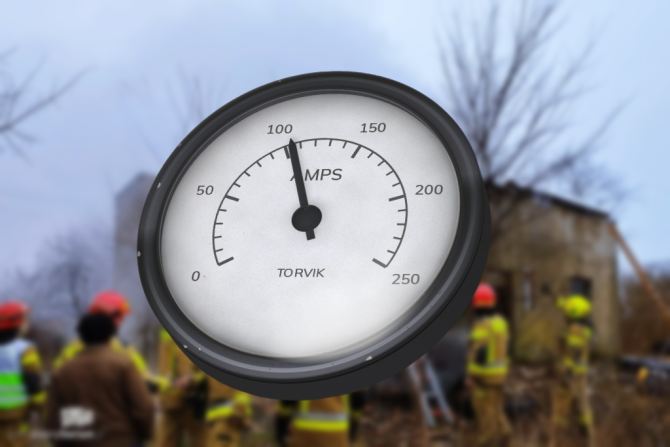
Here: 105 A
